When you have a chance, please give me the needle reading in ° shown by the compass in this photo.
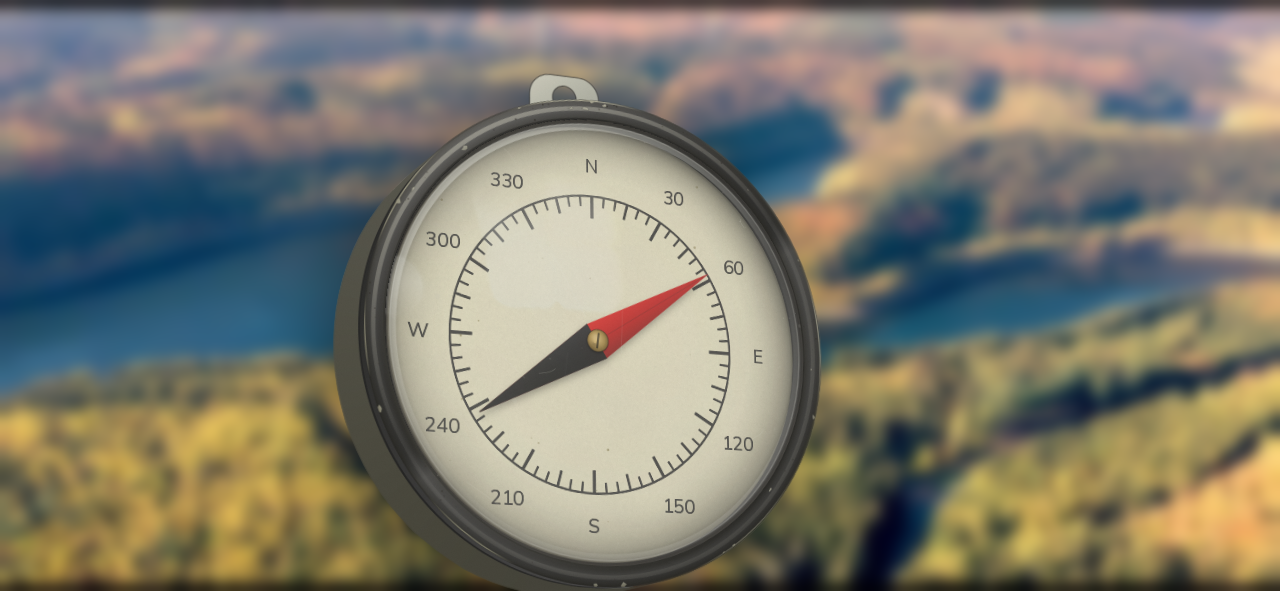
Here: 57.5 °
